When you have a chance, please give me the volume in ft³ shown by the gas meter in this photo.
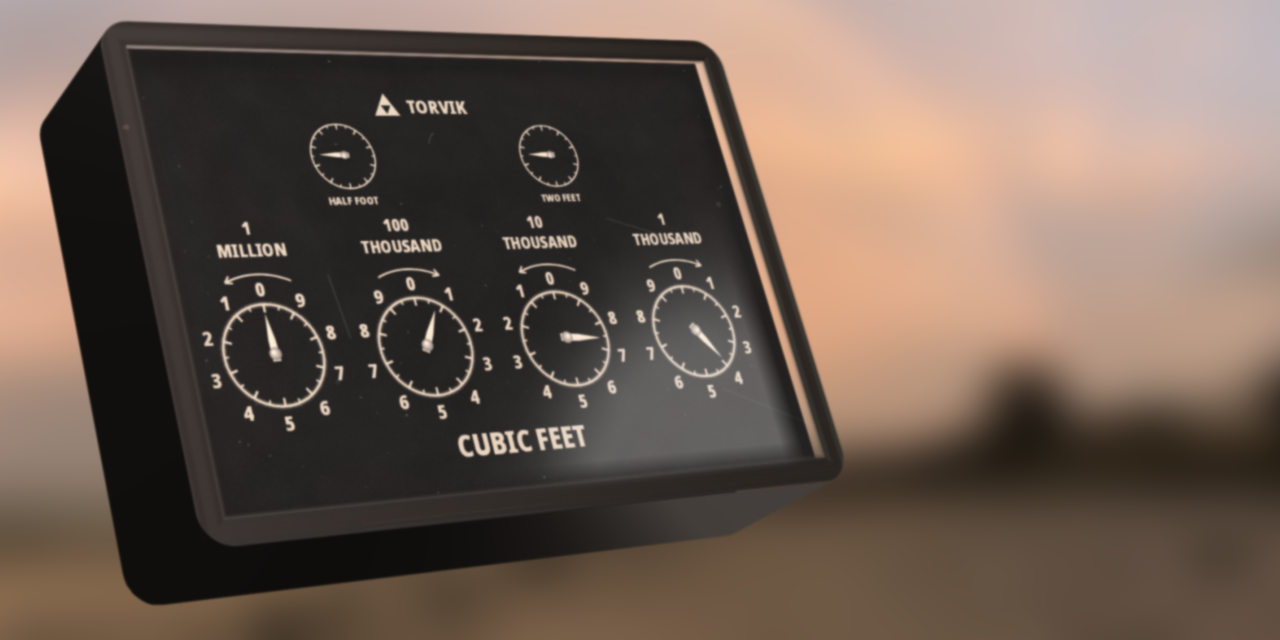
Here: 7400 ft³
